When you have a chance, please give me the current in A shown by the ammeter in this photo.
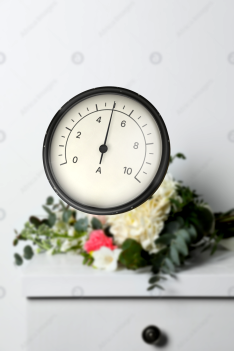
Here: 5 A
